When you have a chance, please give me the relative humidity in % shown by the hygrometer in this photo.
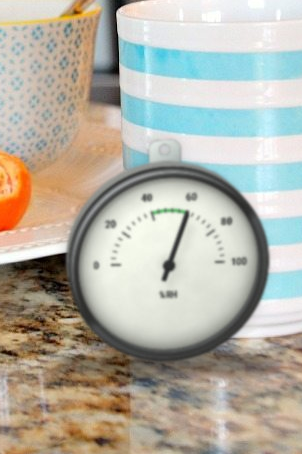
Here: 60 %
